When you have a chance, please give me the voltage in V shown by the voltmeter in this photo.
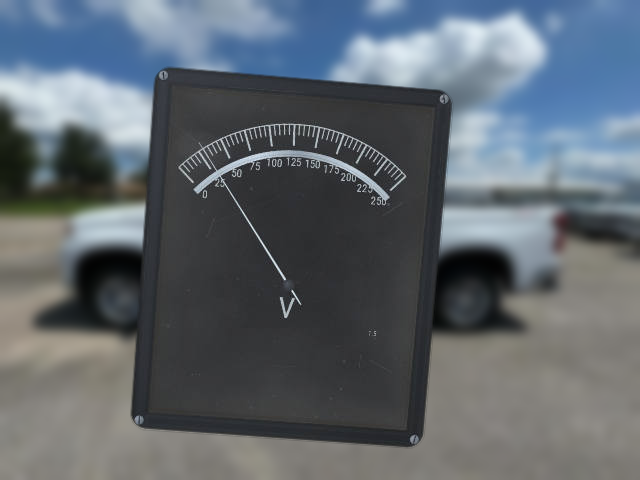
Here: 30 V
